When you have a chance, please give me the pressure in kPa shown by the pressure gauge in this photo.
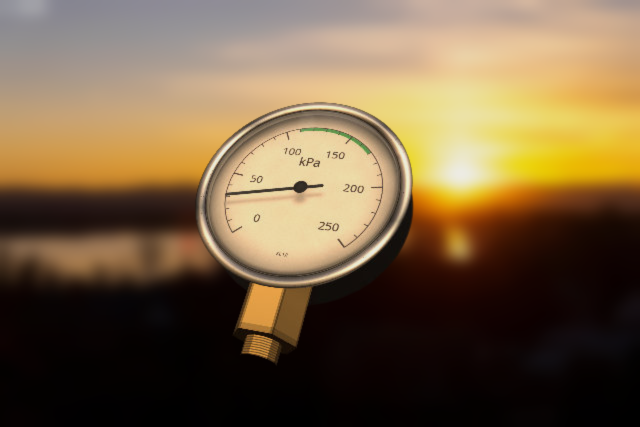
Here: 30 kPa
